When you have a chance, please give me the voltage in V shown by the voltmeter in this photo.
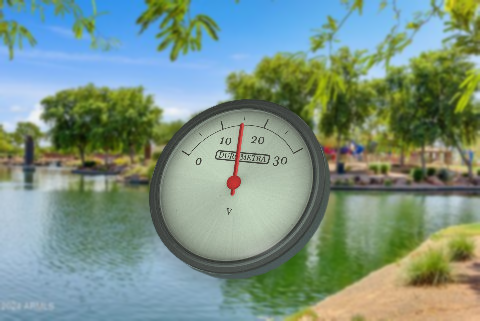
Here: 15 V
